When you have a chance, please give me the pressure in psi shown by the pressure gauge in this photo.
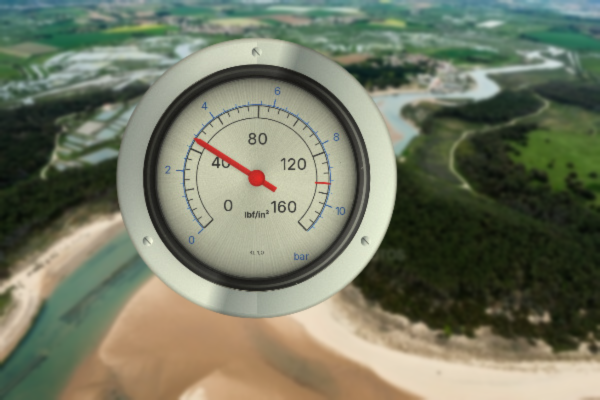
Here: 45 psi
